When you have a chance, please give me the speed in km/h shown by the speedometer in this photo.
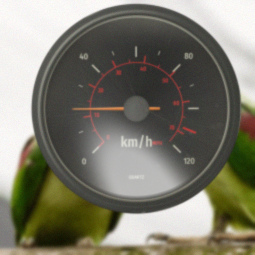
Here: 20 km/h
